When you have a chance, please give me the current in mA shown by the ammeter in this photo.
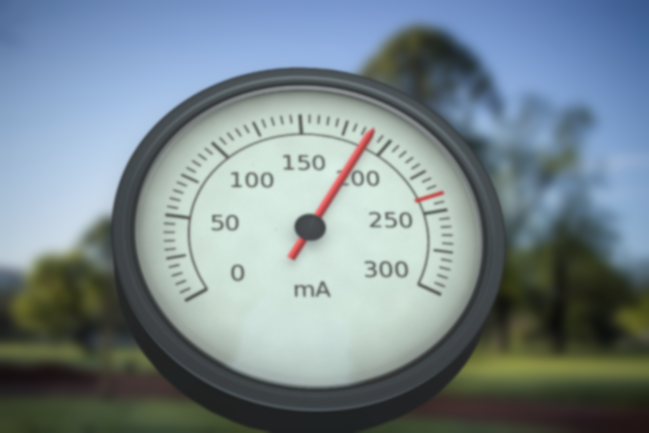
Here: 190 mA
